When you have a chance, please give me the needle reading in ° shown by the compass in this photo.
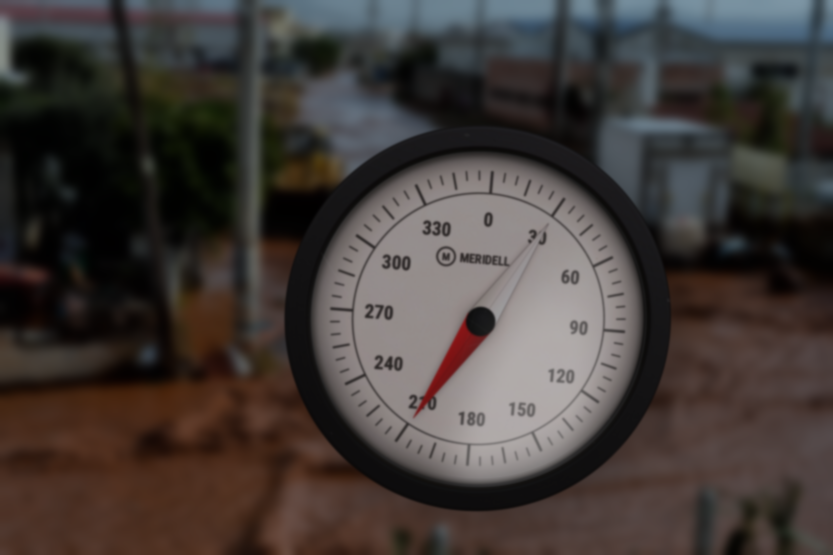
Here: 210 °
